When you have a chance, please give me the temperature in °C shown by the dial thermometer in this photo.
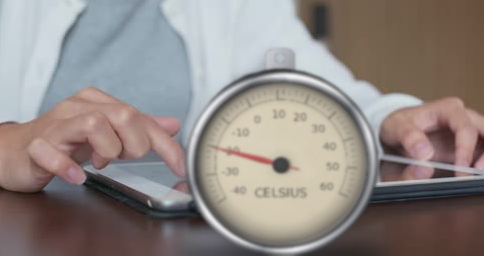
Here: -20 °C
